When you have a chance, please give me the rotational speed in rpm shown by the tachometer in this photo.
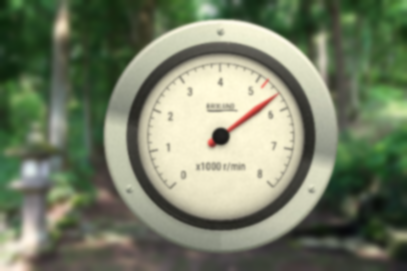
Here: 5600 rpm
